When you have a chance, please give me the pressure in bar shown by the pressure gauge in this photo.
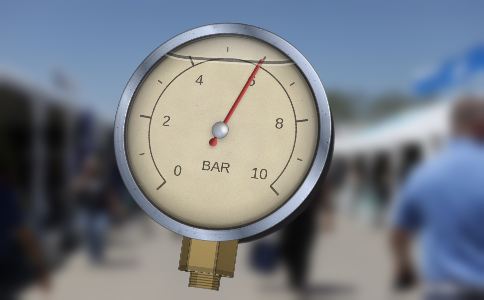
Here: 6 bar
